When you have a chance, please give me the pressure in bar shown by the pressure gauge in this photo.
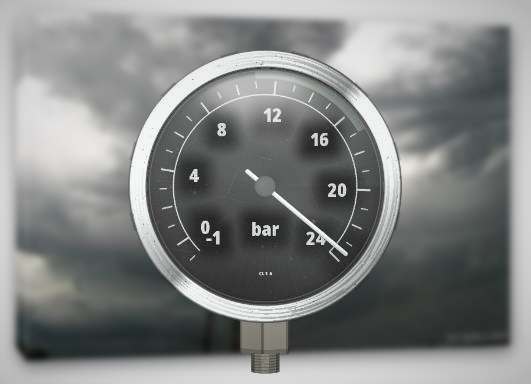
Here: 23.5 bar
